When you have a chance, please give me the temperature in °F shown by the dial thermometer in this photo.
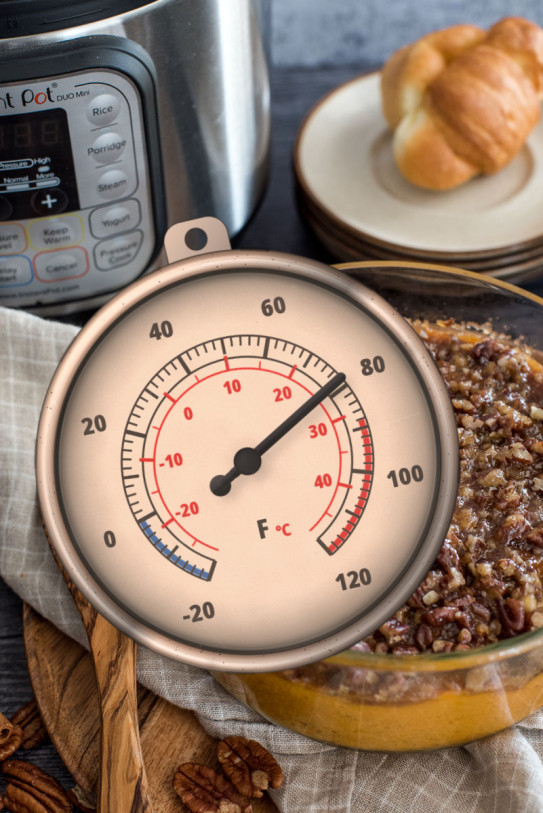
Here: 78 °F
